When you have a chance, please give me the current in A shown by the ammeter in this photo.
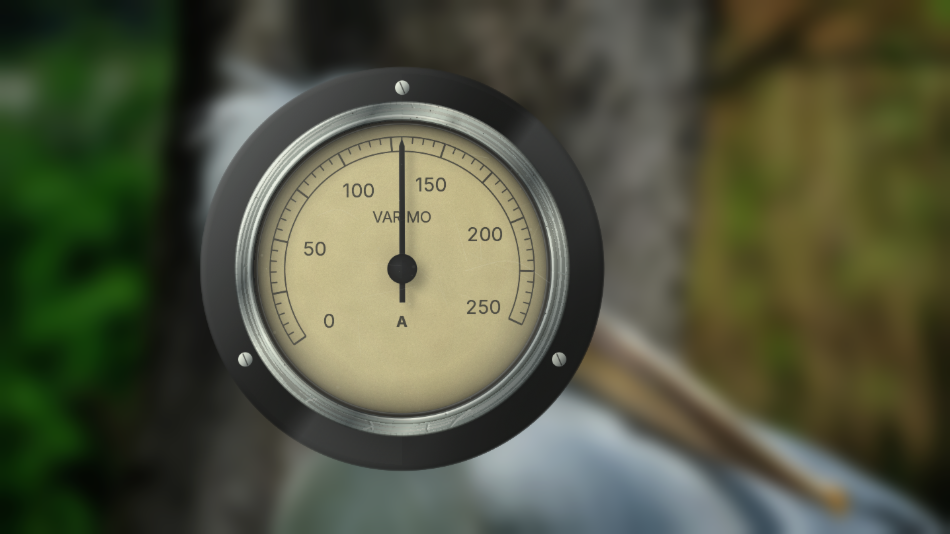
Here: 130 A
